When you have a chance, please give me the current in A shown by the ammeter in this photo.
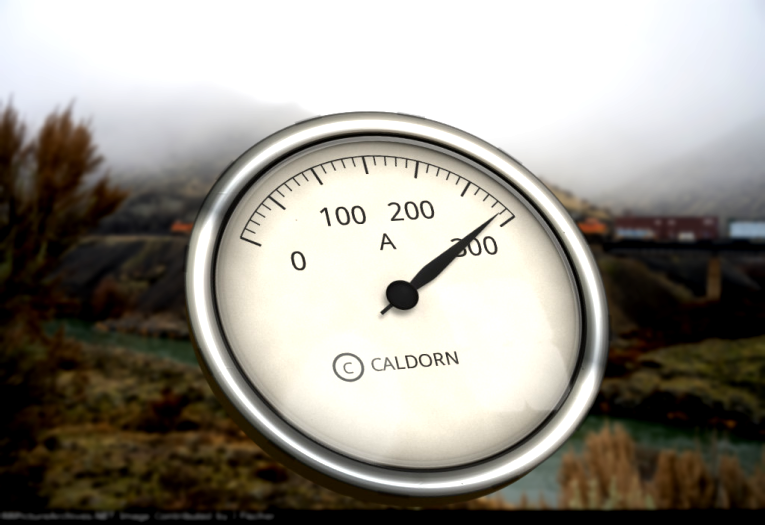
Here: 290 A
